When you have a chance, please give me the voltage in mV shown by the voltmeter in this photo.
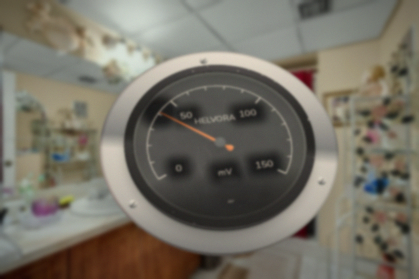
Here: 40 mV
